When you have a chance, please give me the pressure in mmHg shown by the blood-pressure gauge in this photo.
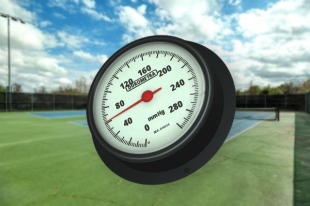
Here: 60 mmHg
